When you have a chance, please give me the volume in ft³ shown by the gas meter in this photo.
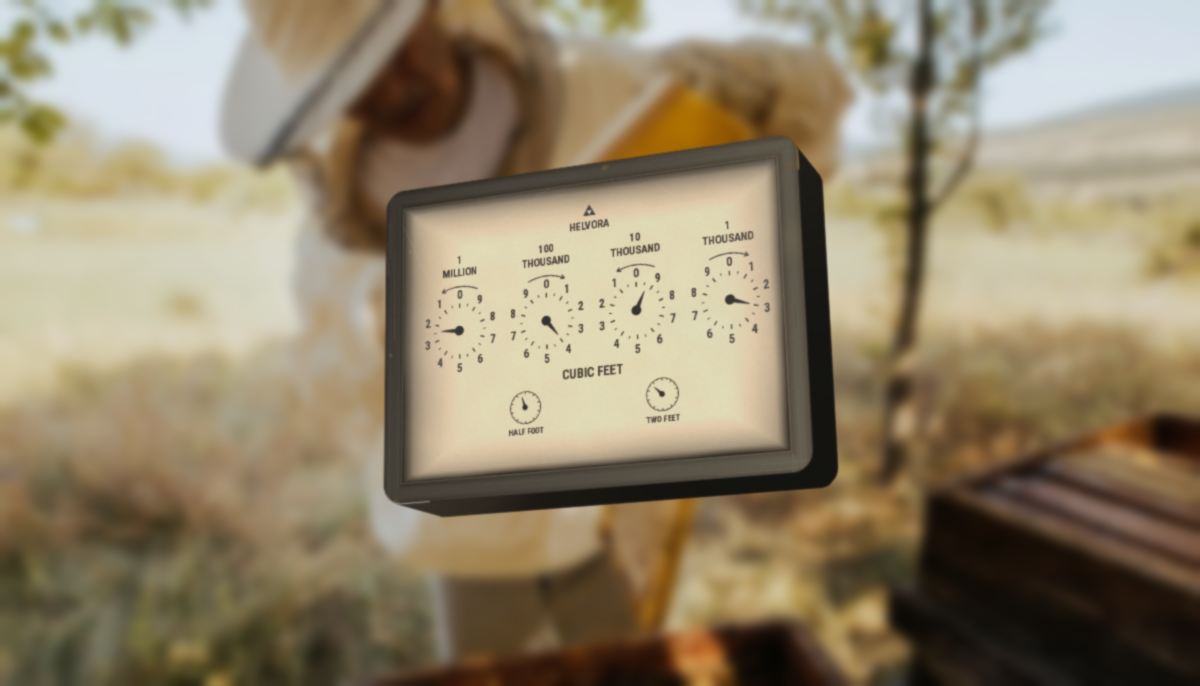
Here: 239300 ft³
